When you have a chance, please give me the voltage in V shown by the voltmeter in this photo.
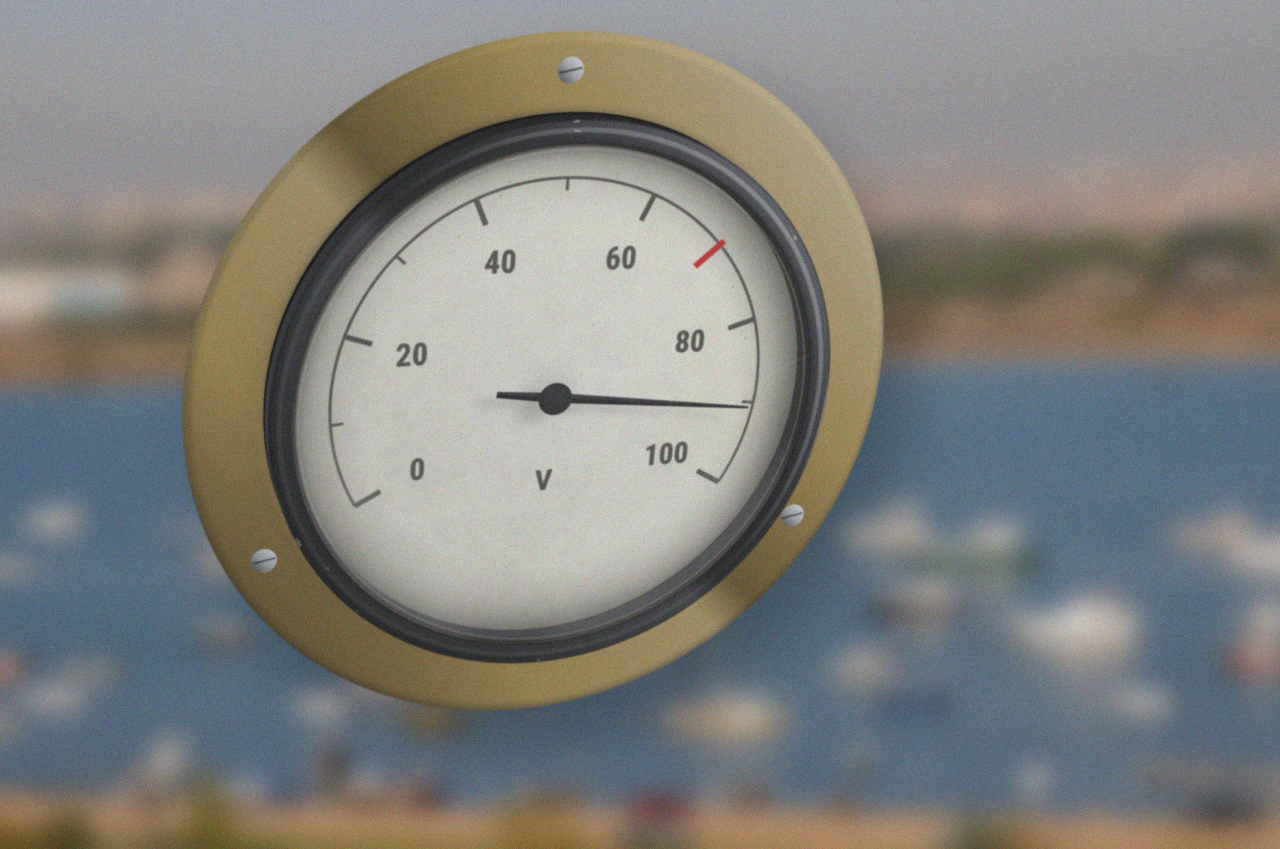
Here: 90 V
